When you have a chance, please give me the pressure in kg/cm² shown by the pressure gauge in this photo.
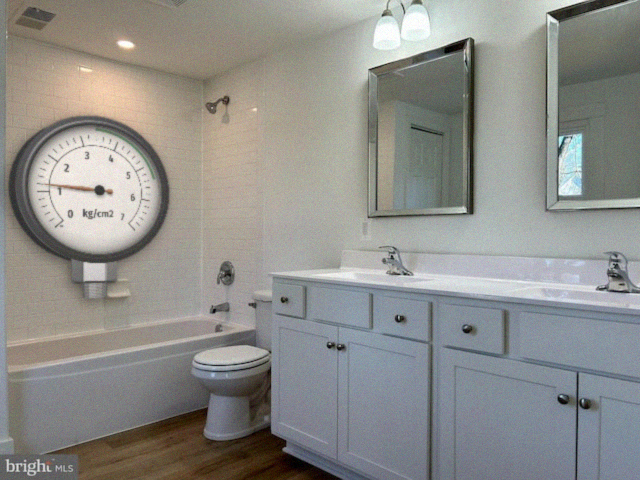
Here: 1.2 kg/cm²
